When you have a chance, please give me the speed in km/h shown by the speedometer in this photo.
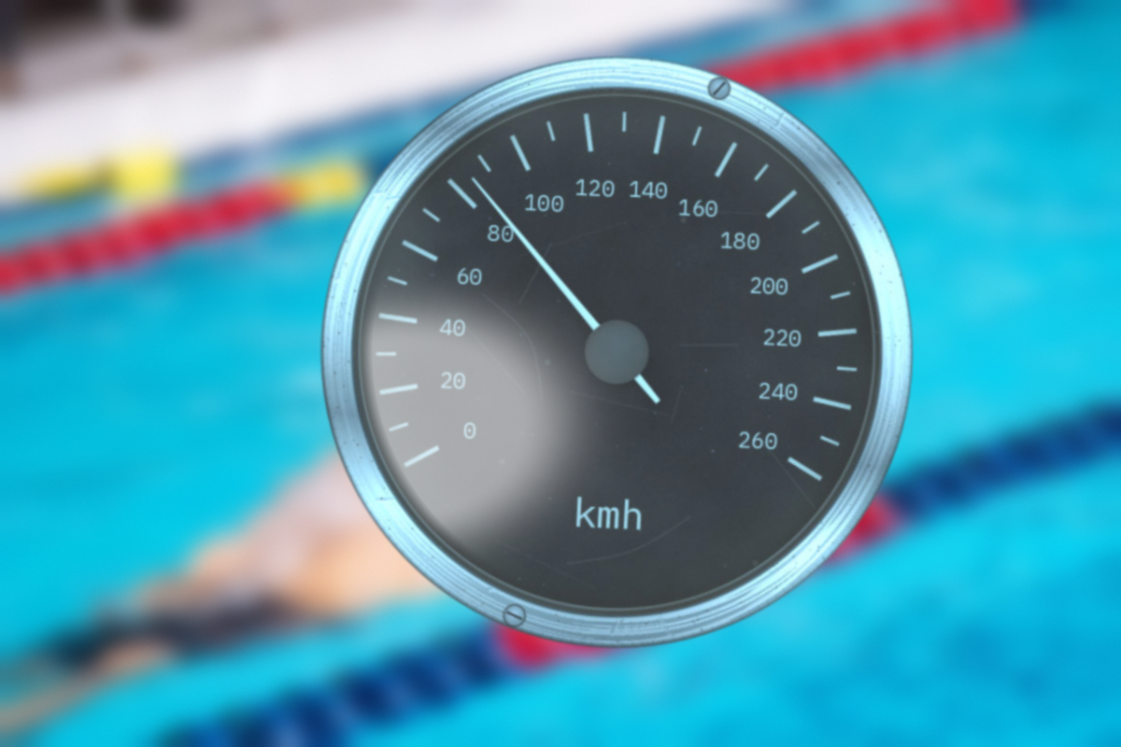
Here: 85 km/h
